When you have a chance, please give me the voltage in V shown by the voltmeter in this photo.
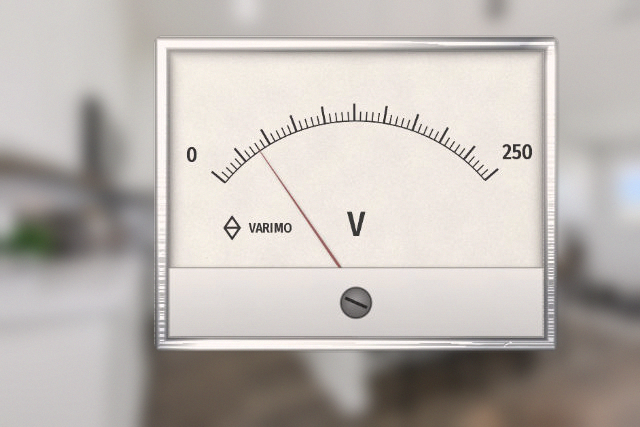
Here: 40 V
